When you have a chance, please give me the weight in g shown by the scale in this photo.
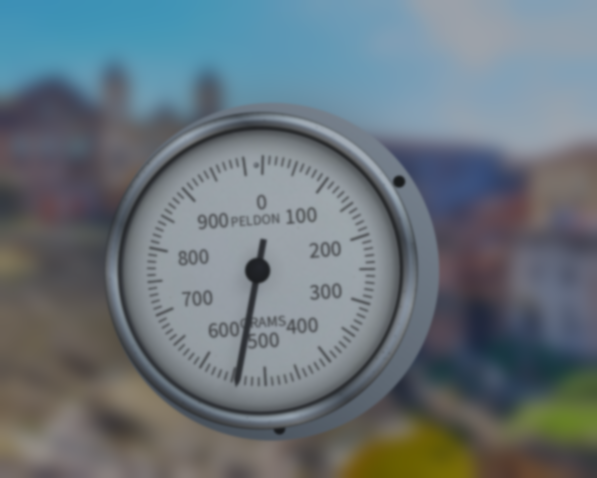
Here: 540 g
